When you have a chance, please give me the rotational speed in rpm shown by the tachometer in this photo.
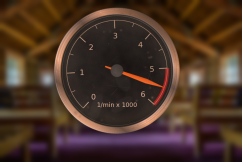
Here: 5500 rpm
